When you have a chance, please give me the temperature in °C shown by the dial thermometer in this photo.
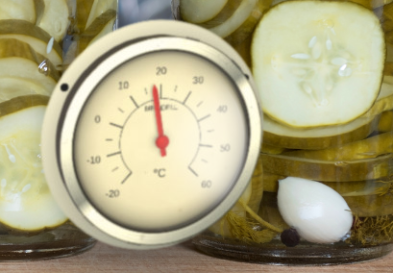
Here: 17.5 °C
